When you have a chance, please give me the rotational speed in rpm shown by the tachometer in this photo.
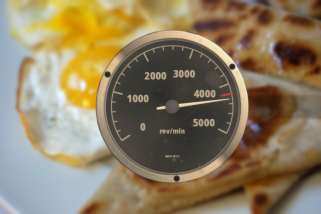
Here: 4300 rpm
